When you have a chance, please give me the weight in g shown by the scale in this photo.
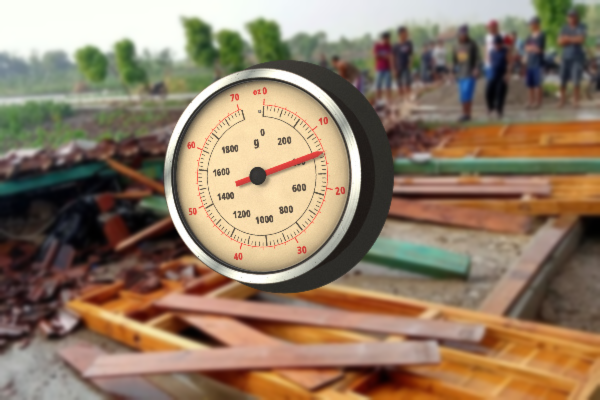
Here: 400 g
